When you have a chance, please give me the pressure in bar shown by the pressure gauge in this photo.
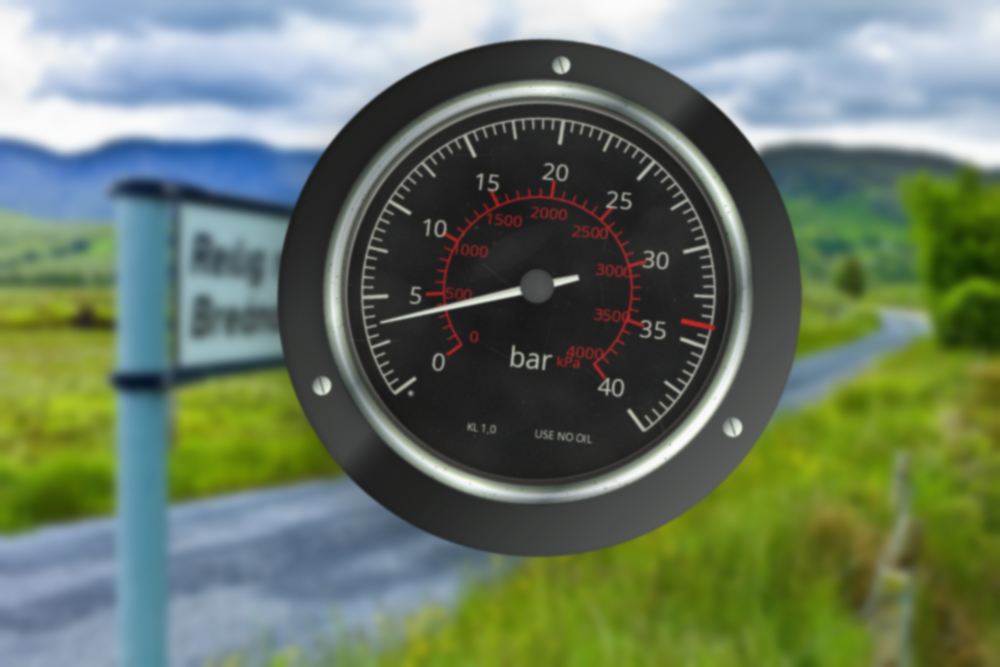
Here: 3.5 bar
